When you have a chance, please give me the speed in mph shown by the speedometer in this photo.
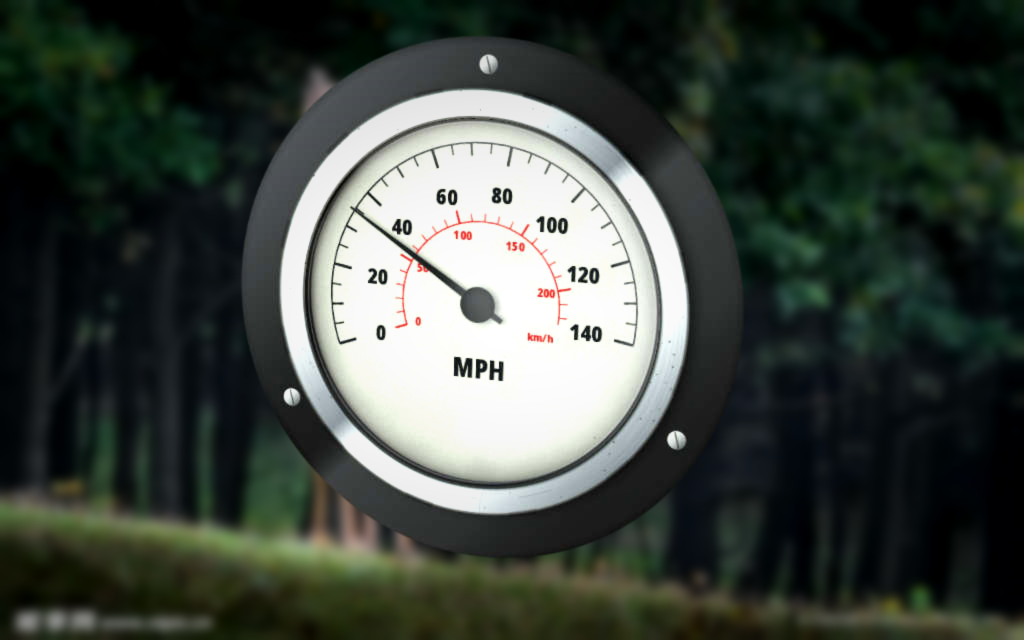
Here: 35 mph
